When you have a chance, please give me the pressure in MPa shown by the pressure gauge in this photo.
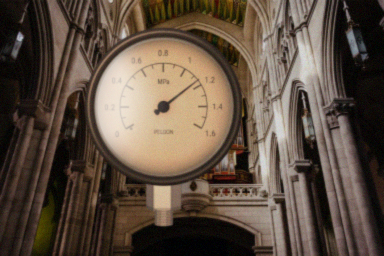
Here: 1.15 MPa
